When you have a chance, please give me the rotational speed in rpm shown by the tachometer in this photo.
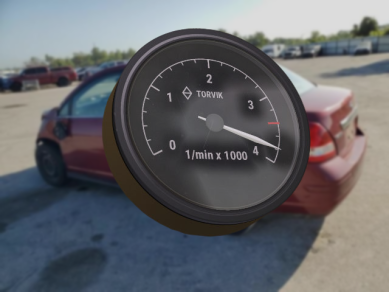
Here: 3800 rpm
